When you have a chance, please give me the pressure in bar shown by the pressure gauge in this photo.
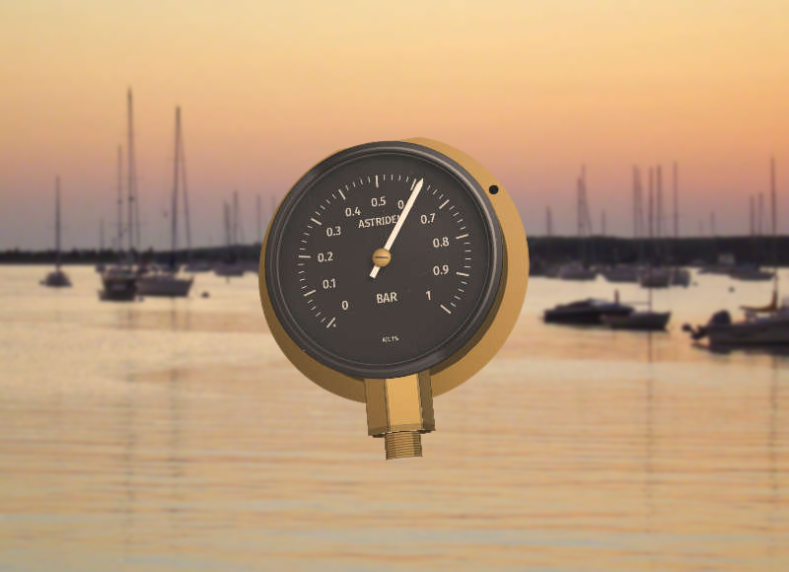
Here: 0.62 bar
